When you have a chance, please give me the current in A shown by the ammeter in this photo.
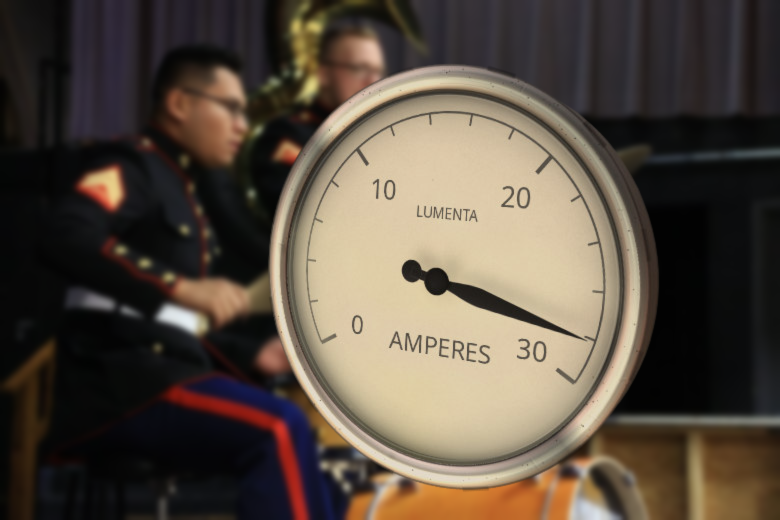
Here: 28 A
